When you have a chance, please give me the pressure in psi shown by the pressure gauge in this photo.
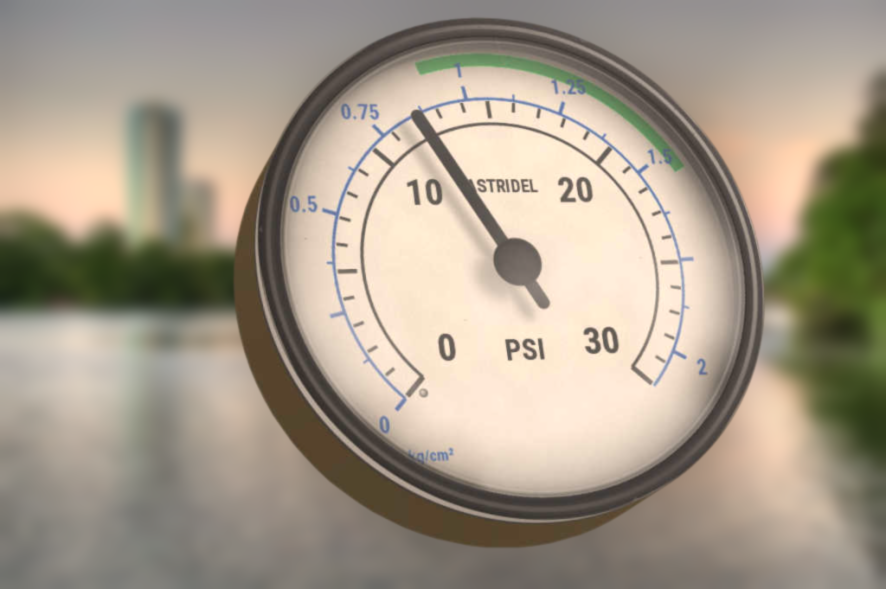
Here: 12 psi
